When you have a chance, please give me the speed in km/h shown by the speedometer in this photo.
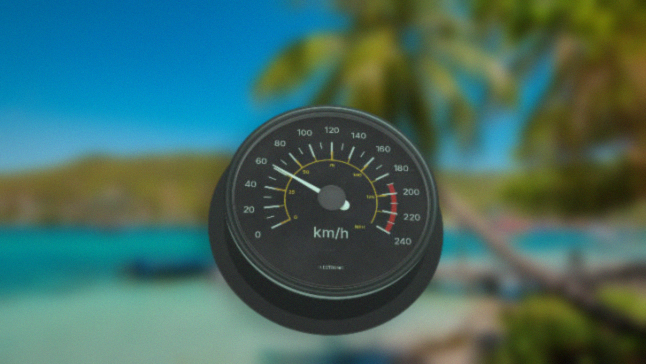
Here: 60 km/h
